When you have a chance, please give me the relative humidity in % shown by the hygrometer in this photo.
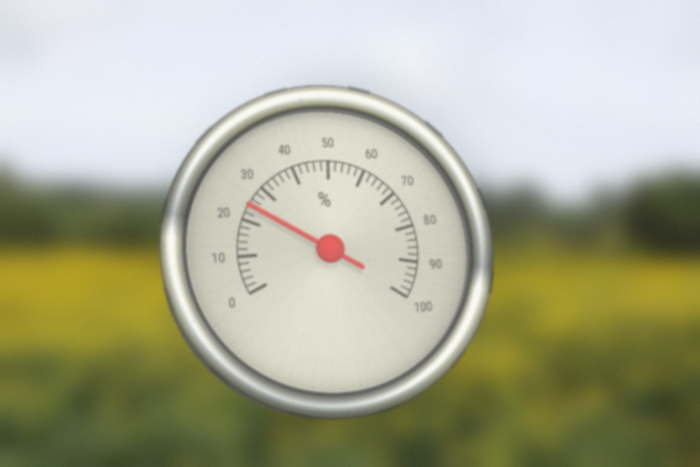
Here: 24 %
